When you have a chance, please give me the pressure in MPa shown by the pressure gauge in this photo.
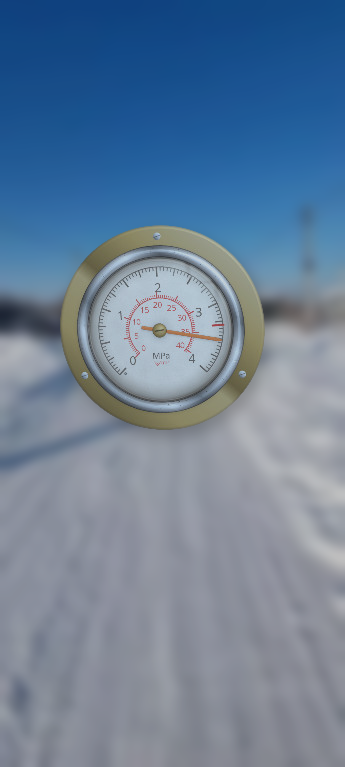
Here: 3.5 MPa
